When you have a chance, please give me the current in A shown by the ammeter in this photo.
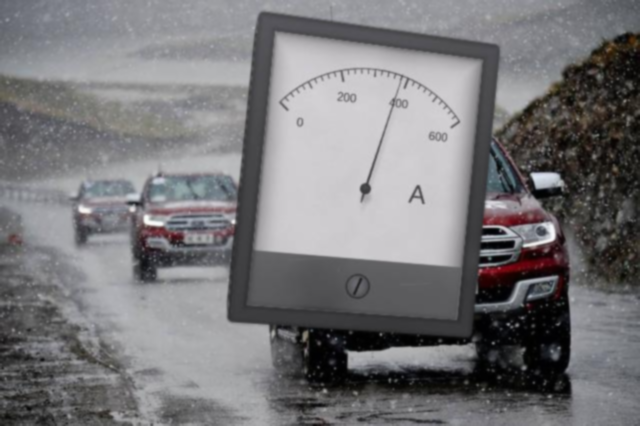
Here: 380 A
